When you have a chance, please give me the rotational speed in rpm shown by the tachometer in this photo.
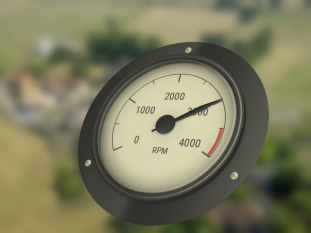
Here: 3000 rpm
